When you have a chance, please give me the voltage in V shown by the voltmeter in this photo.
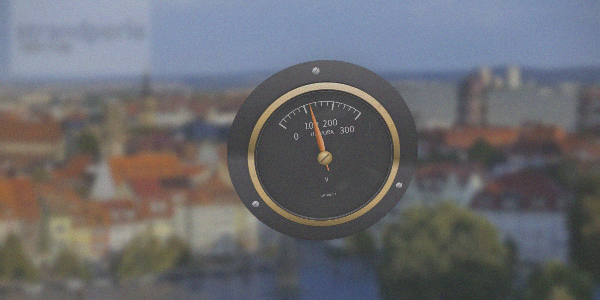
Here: 120 V
